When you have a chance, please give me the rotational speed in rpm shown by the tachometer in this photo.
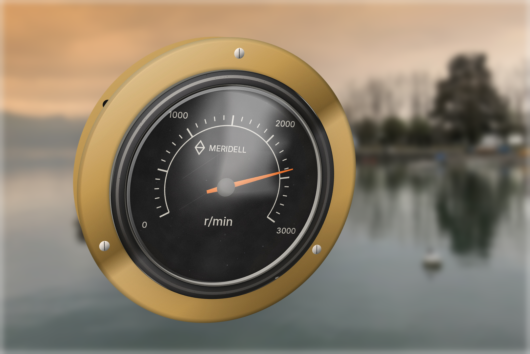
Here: 2400 rpm
